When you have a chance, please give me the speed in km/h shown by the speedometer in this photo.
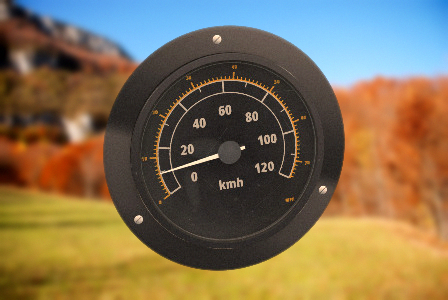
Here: 10 km/h
